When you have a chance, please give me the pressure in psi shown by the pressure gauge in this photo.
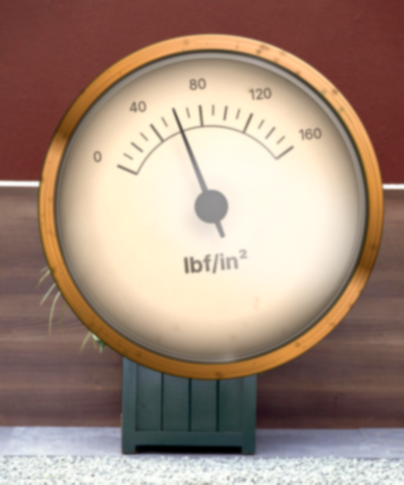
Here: 60 psi
